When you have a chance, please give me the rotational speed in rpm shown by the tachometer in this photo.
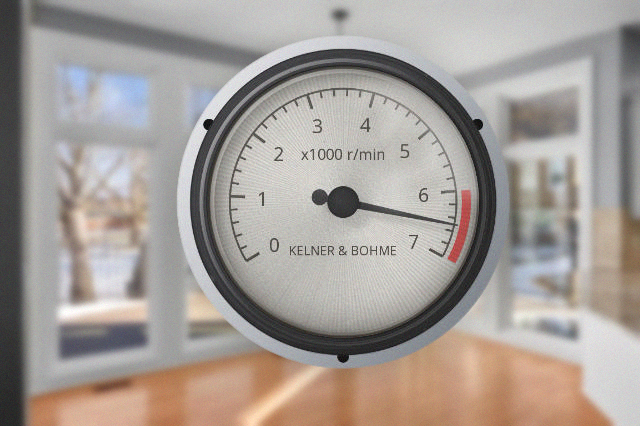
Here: 6500 rpm
